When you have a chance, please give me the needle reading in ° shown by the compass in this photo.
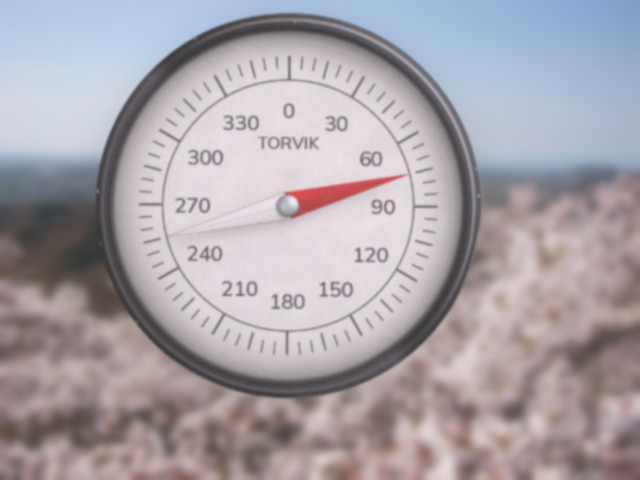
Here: 75 °
